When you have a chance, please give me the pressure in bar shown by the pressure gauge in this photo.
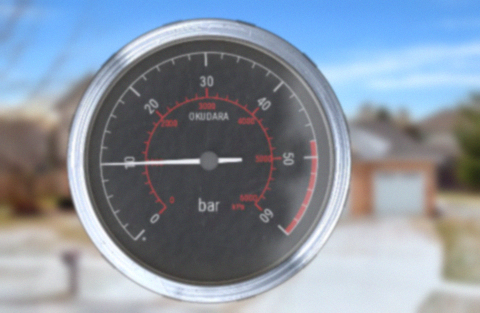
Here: 10 bar
